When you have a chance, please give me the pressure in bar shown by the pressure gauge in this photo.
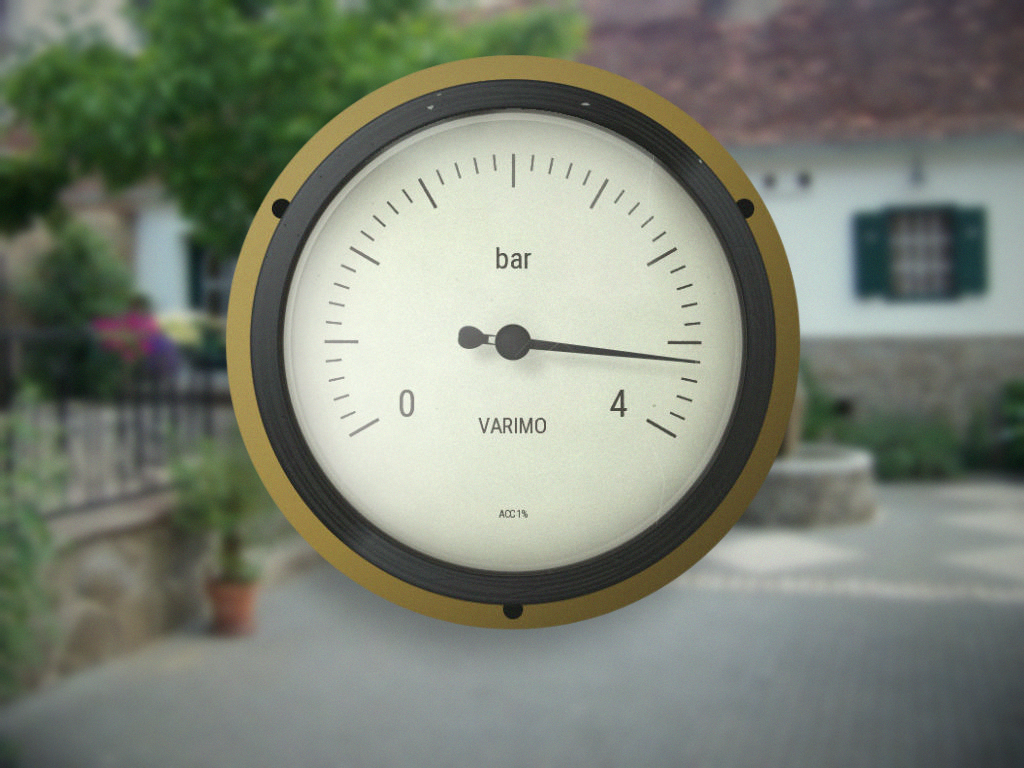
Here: 3.6 bar
